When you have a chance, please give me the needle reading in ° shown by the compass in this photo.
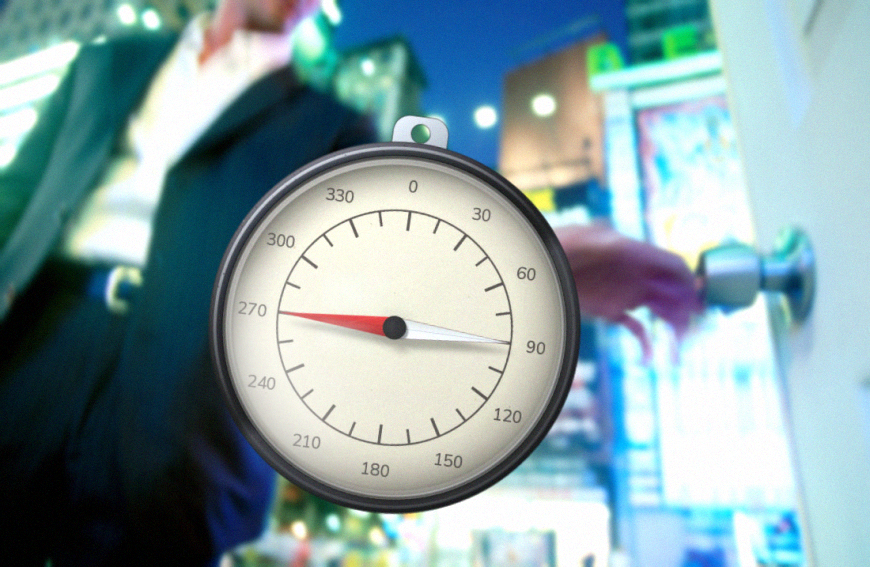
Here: 270 °
